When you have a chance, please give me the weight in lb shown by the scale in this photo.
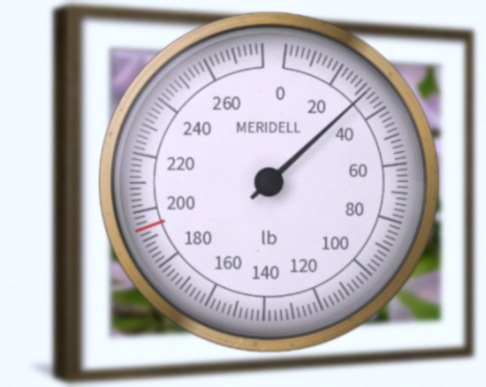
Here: 32 lb
